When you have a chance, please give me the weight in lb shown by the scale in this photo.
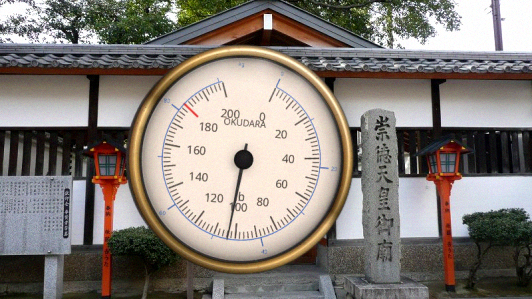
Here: 104 lb
